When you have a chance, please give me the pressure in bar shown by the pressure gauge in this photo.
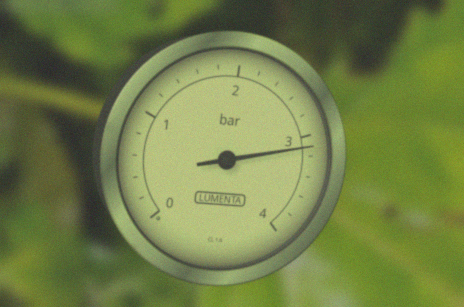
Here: 3.1 bar
